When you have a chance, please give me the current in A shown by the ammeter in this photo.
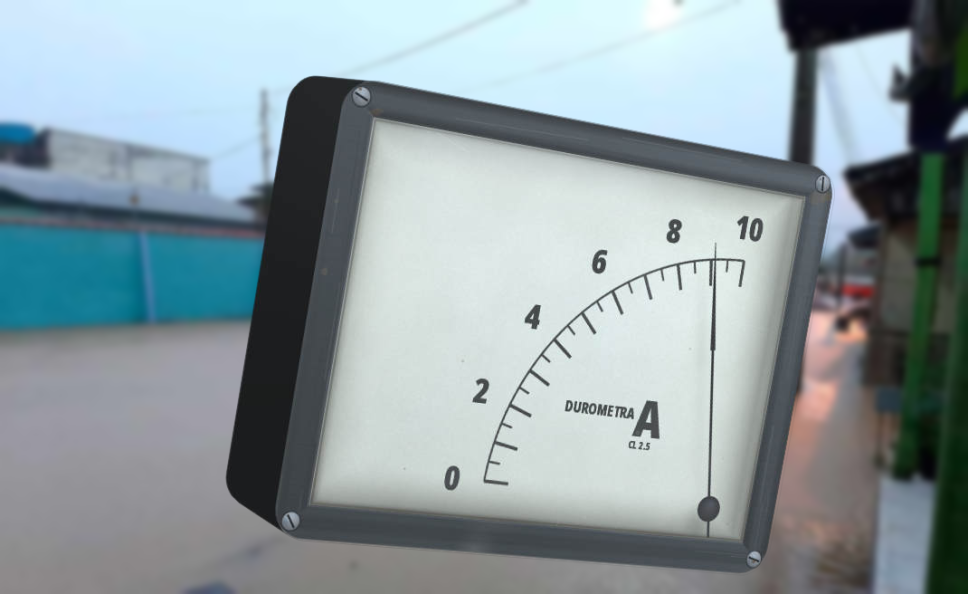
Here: 9 A
